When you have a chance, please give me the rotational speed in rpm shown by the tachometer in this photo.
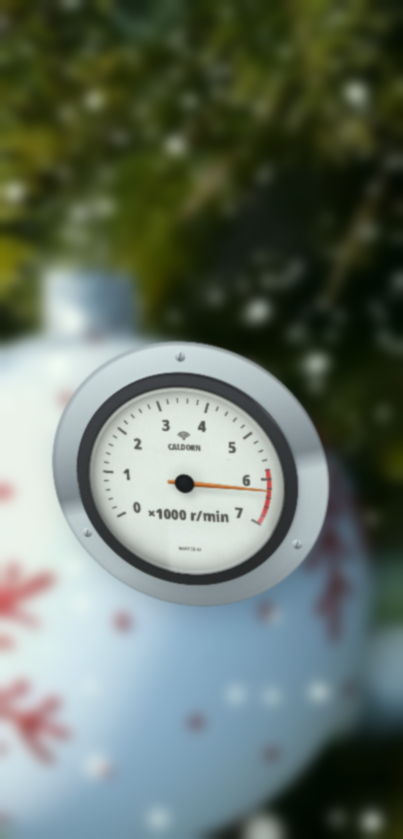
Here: 6200 rpm
